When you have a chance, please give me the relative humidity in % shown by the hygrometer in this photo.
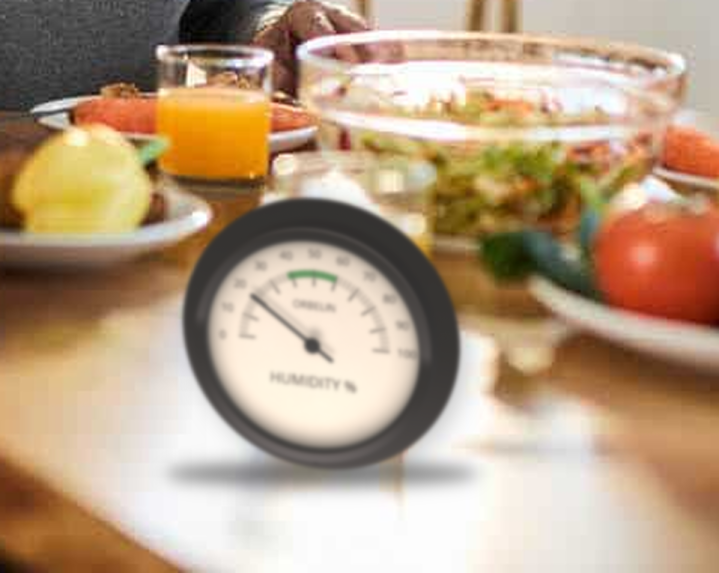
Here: 20 %
